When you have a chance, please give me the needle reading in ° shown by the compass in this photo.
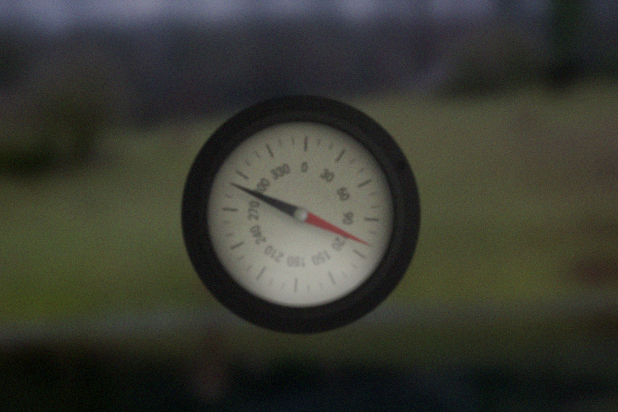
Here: 110 °
